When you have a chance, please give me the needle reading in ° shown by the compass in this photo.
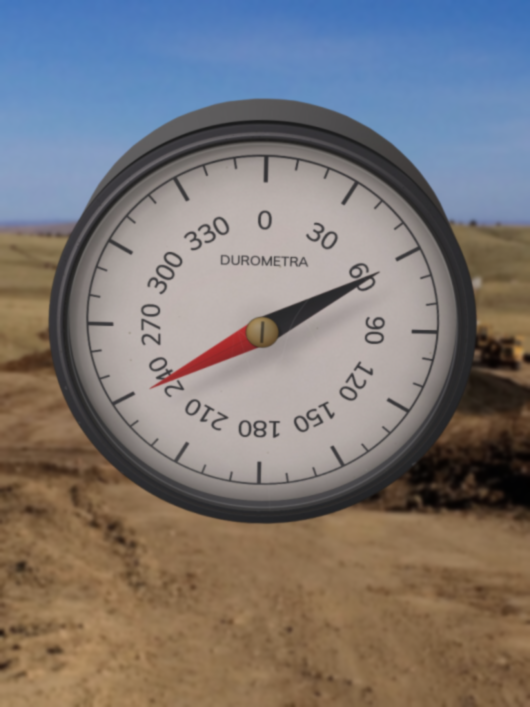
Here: 240 °
